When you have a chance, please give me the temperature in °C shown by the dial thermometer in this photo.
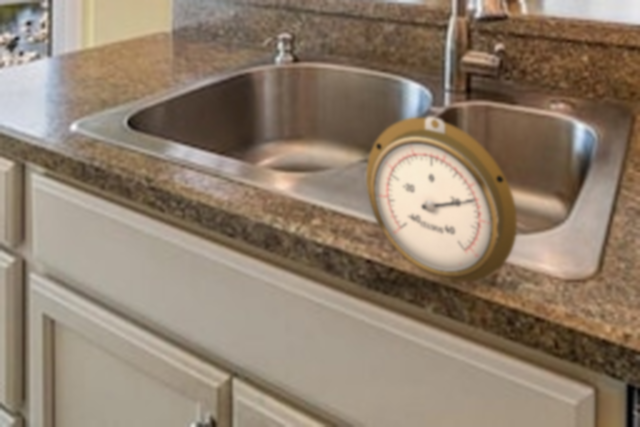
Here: 20 °C
